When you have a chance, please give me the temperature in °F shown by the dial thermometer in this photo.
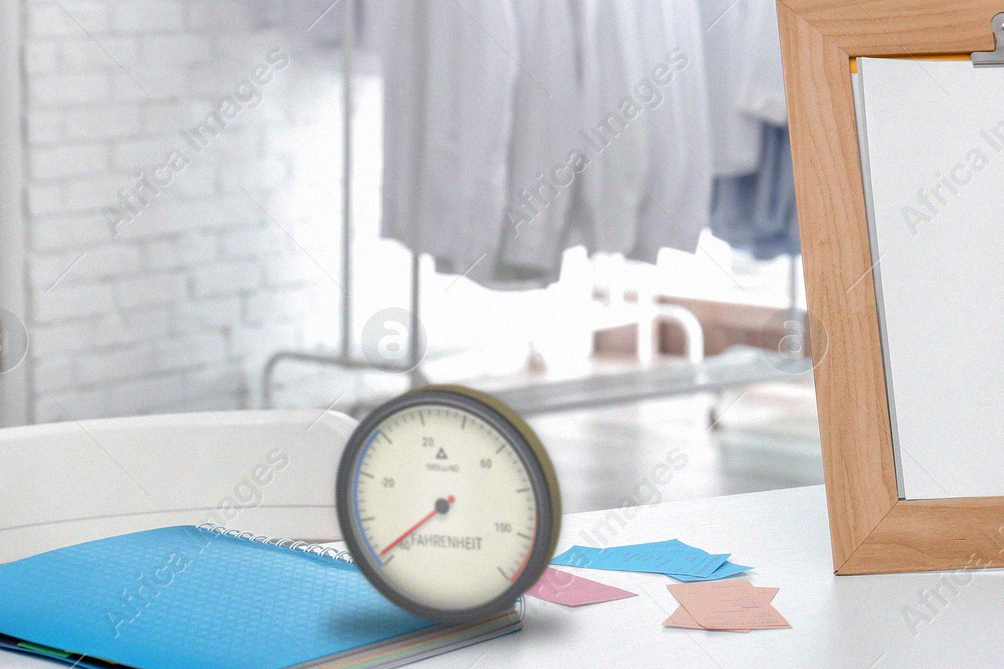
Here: -56 °F
